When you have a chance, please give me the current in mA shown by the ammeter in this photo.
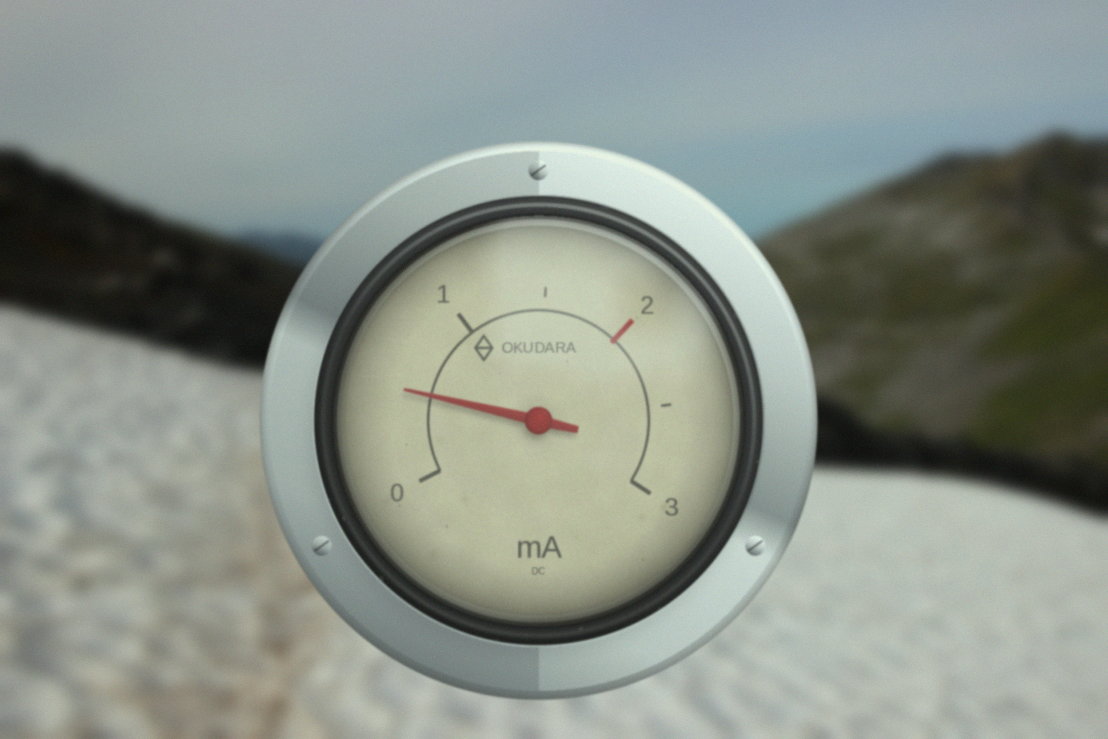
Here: 0.5 mA
